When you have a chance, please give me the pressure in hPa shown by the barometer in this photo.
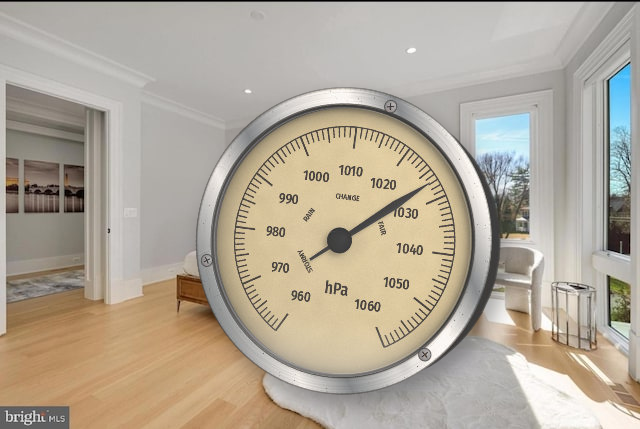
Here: 1027 hPa
